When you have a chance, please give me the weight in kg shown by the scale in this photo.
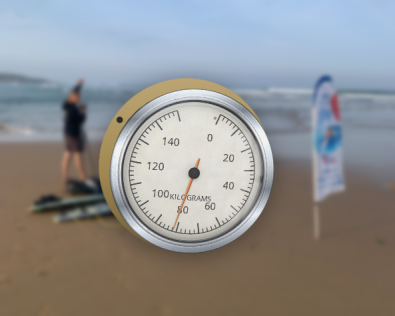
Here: 82 kg
